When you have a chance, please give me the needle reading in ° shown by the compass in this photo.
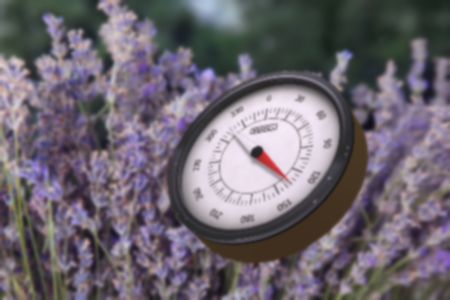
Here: 135 °
